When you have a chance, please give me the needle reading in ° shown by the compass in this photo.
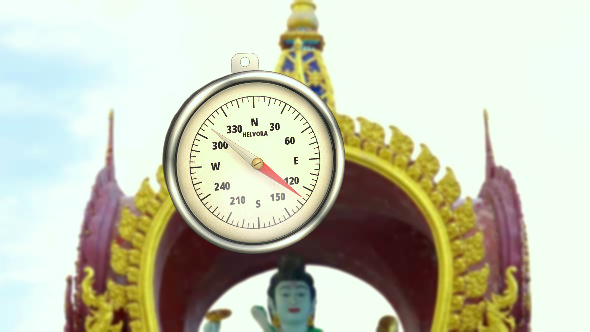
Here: 130 °
